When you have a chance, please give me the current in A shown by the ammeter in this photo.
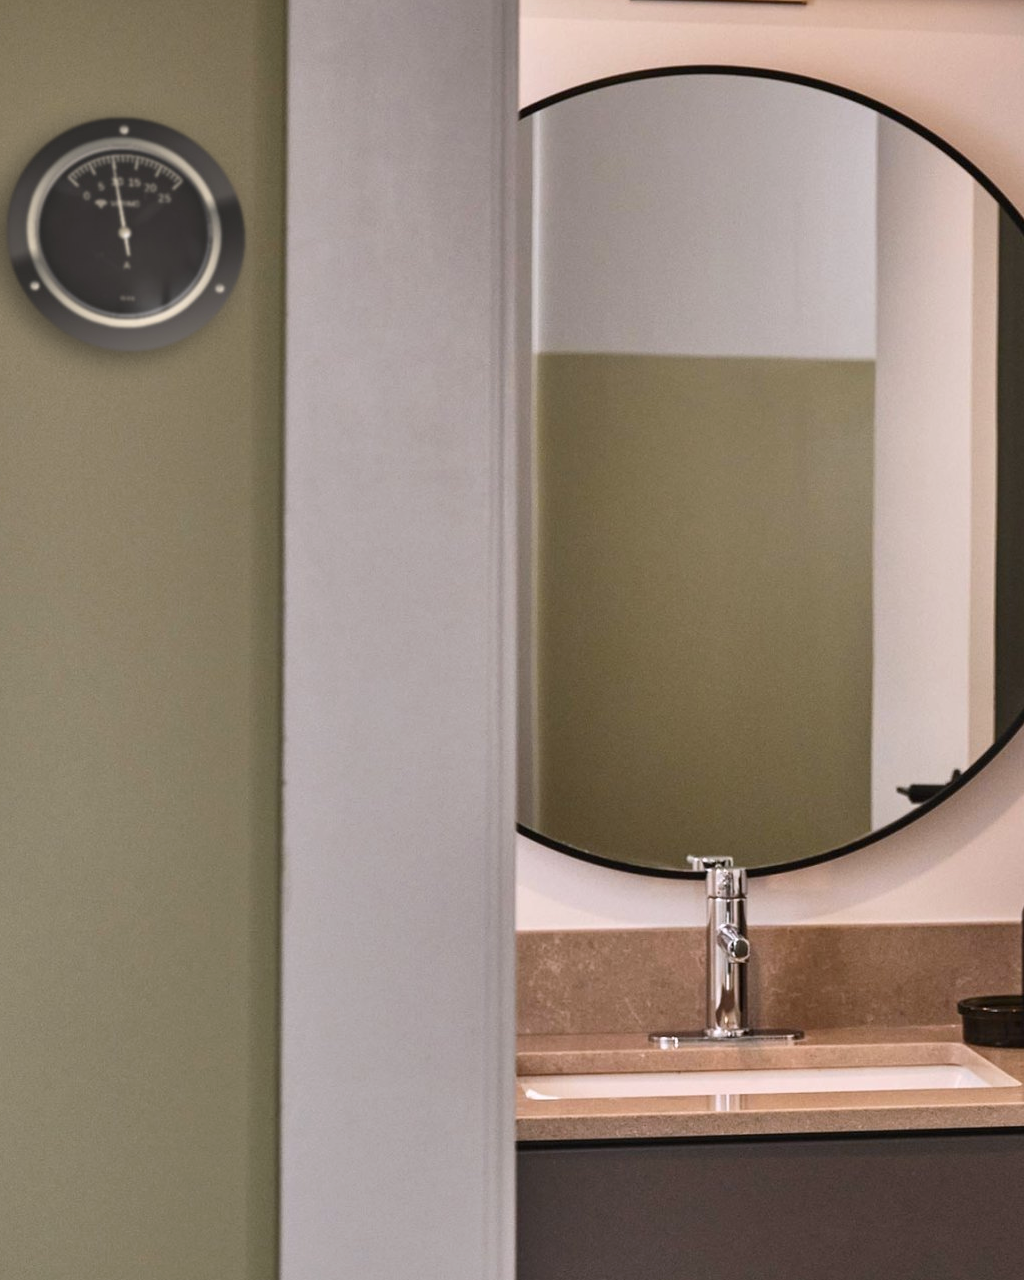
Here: 10 A
